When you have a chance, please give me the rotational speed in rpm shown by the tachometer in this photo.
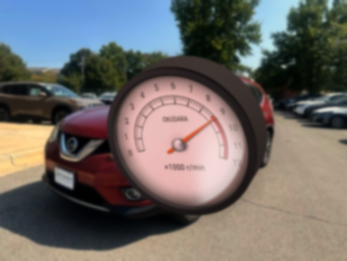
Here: 9000 rpm
